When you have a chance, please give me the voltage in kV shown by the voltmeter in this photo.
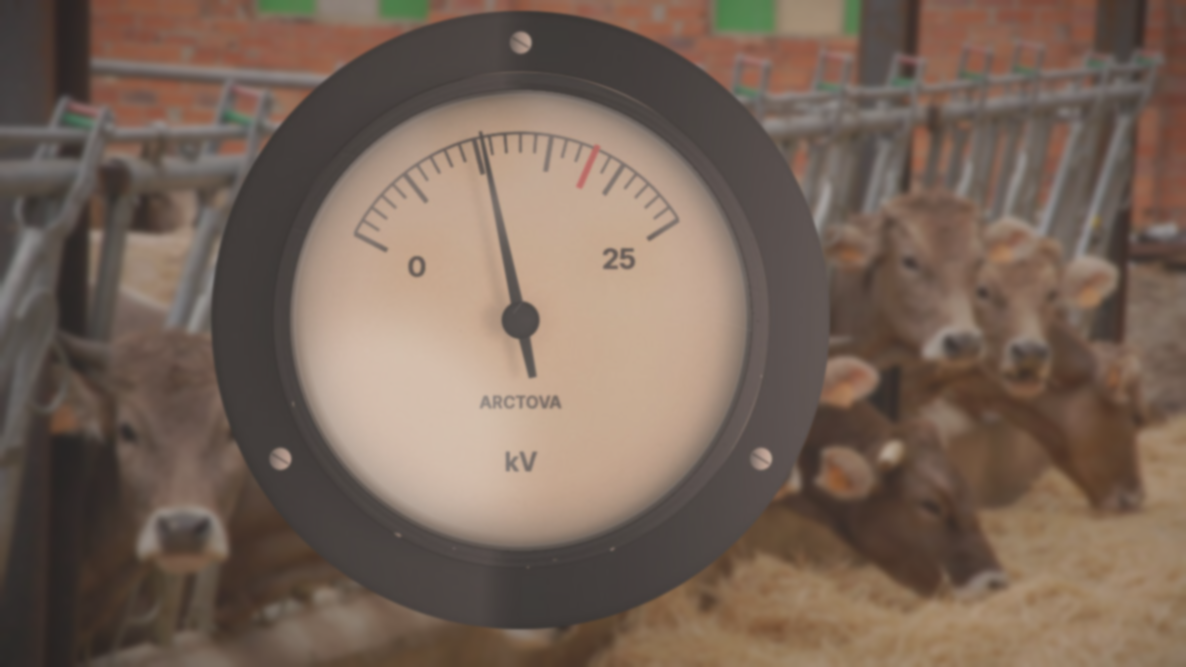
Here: 10.5 kV
